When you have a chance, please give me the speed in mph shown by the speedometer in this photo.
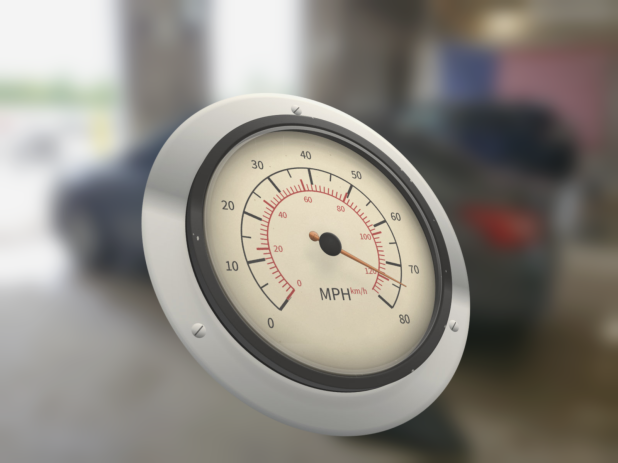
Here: 75 mph
